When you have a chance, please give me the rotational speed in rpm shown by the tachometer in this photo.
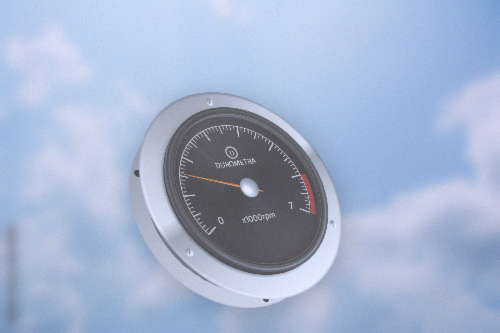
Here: 1500 rpm
